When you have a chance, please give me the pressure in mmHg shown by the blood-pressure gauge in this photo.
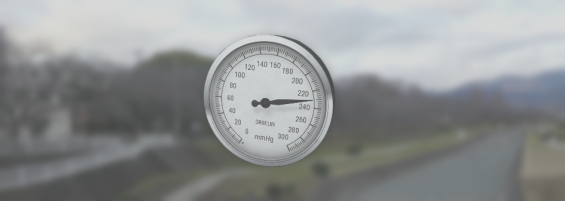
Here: 230 mmHg
